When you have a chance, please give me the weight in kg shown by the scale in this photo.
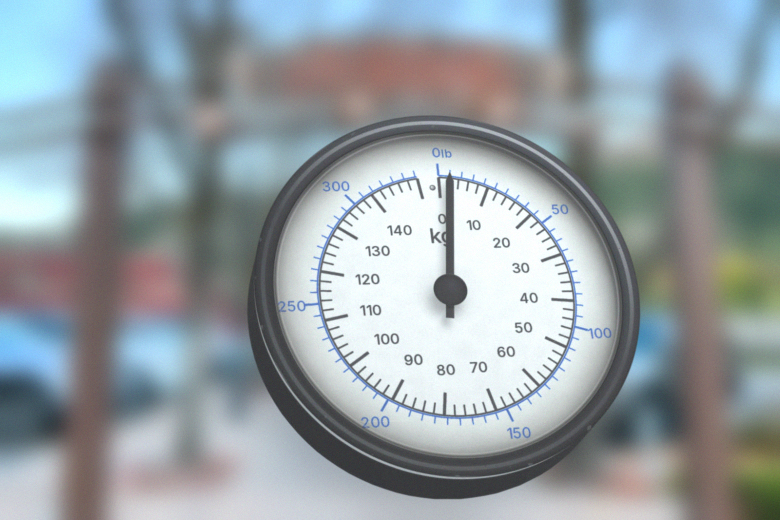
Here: 2 kg
